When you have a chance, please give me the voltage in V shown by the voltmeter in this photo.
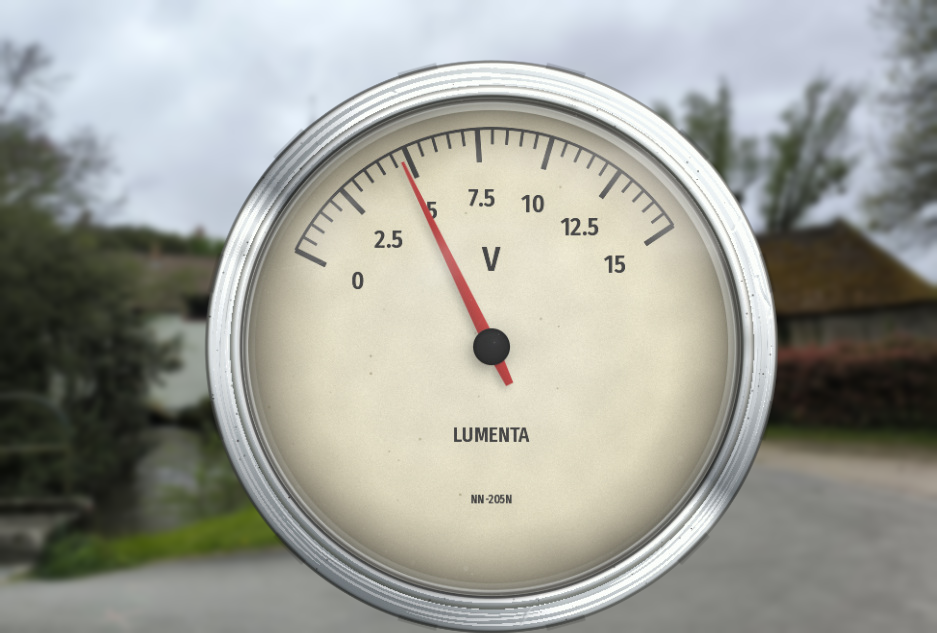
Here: 4.75 V
